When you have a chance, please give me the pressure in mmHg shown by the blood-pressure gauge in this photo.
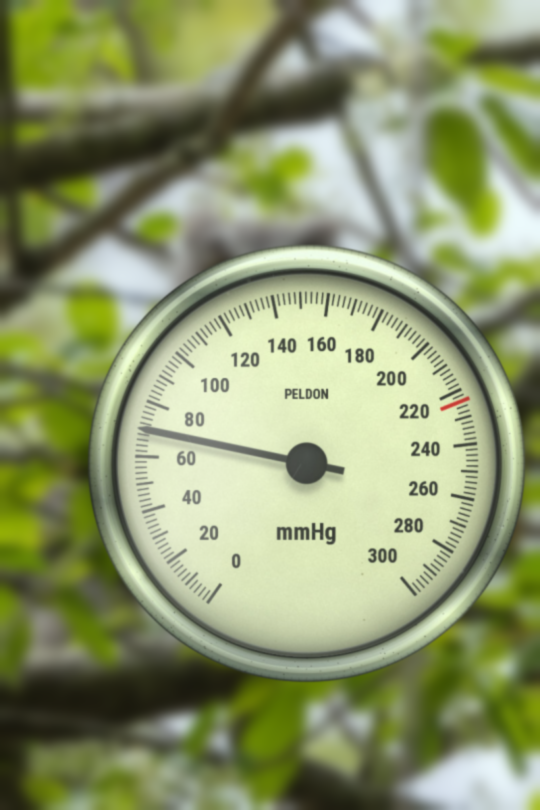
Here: 70 mmHg
